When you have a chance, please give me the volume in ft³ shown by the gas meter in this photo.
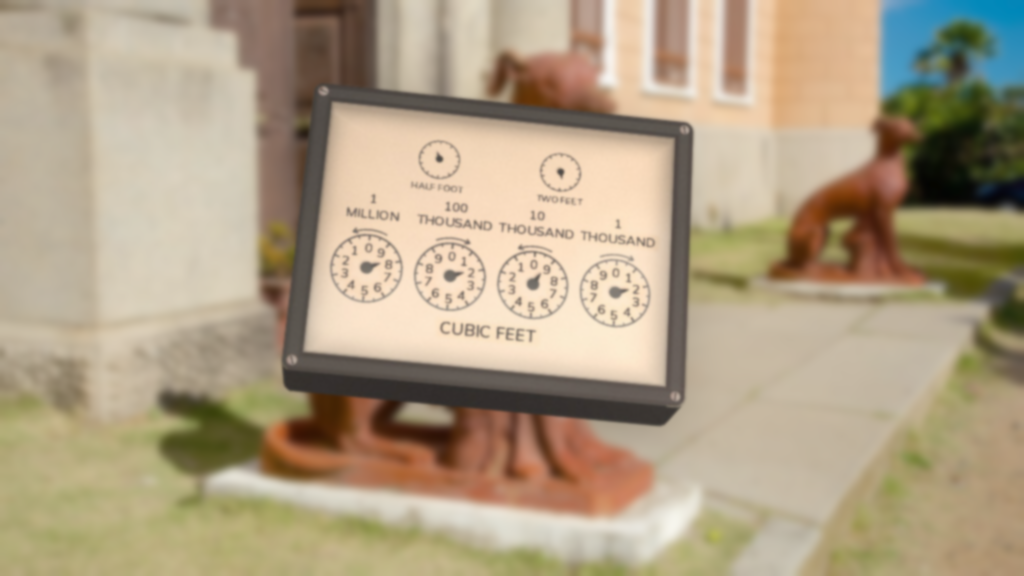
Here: 819200 ft³
